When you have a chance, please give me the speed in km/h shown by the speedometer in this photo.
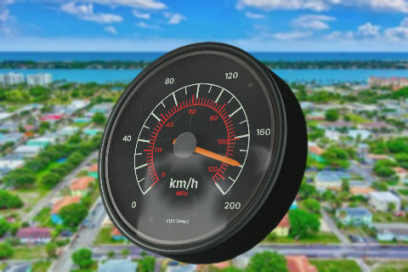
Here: 180 km/h
